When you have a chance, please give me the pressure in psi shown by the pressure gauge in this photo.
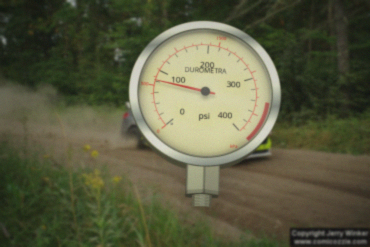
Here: 80 psi
